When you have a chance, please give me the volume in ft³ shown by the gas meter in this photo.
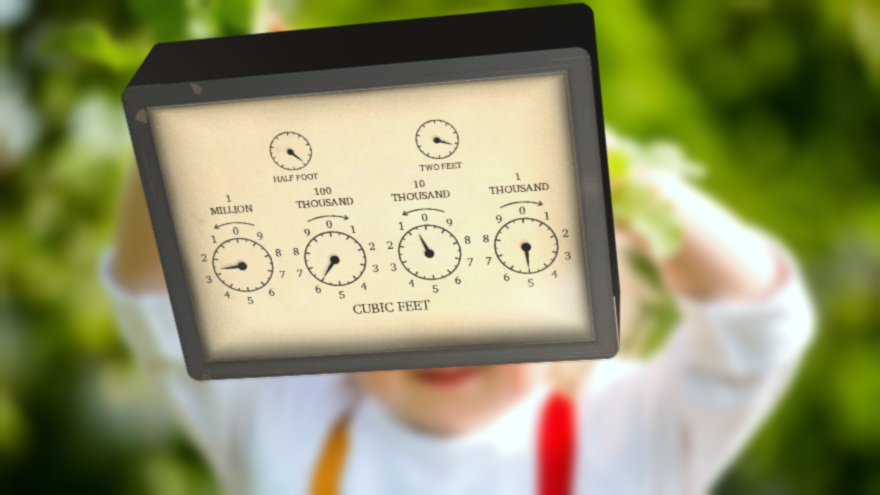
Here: 260500 ft³
